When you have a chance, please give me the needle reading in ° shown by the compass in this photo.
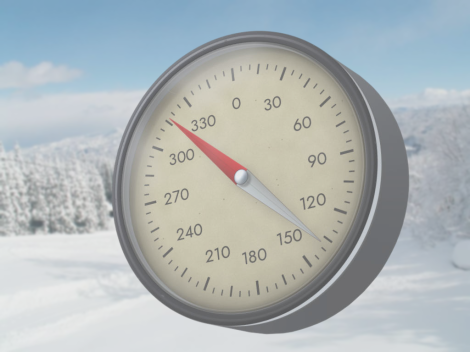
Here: 317.5 °
